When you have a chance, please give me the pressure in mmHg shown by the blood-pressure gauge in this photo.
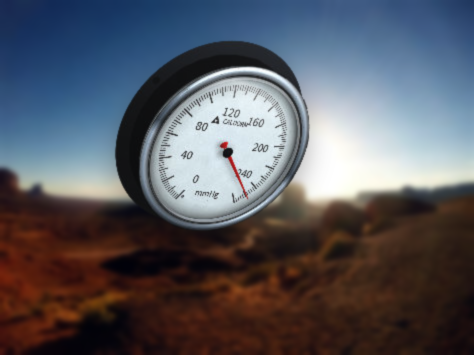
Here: 250 mmHg
